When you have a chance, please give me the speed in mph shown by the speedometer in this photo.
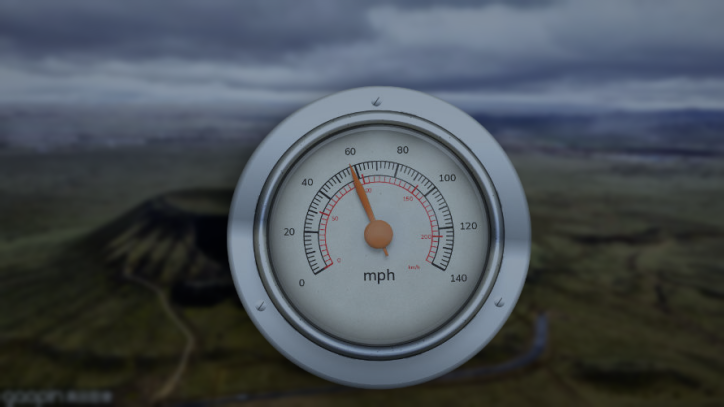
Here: 58 mph
